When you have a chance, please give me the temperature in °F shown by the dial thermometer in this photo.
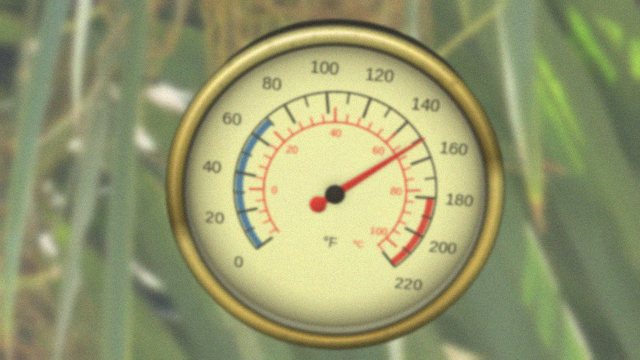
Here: 150 °F
